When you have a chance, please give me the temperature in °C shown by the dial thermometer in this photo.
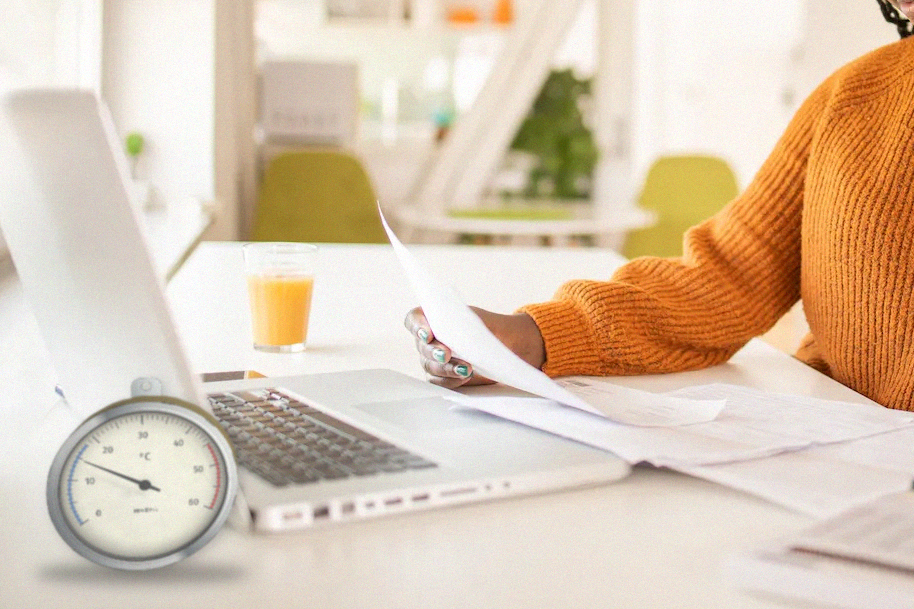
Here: 15 °C
